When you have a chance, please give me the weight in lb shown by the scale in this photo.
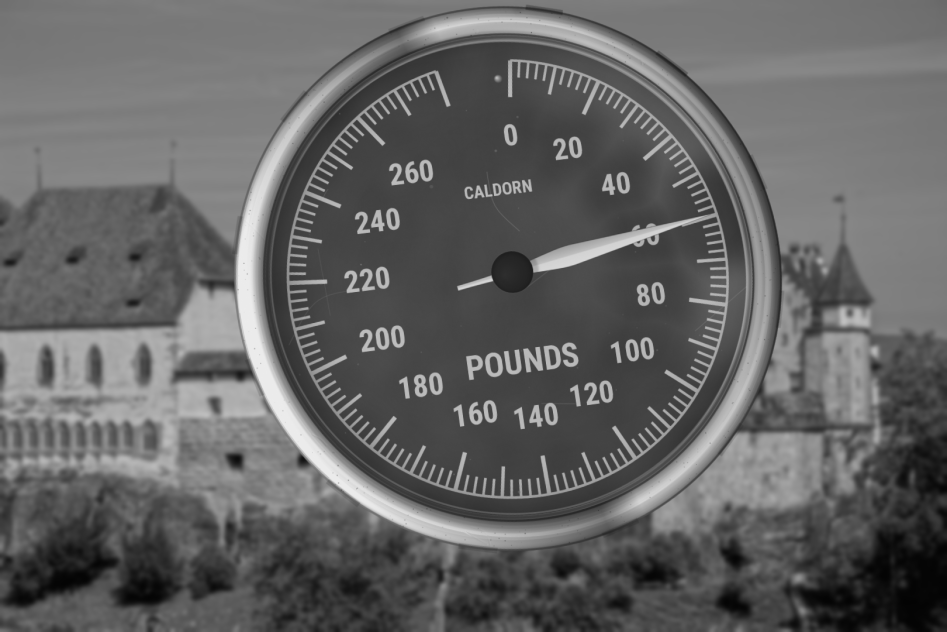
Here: 60 lb
